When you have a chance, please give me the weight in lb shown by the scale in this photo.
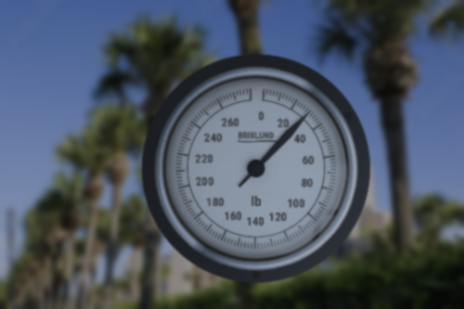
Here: 30 lb
